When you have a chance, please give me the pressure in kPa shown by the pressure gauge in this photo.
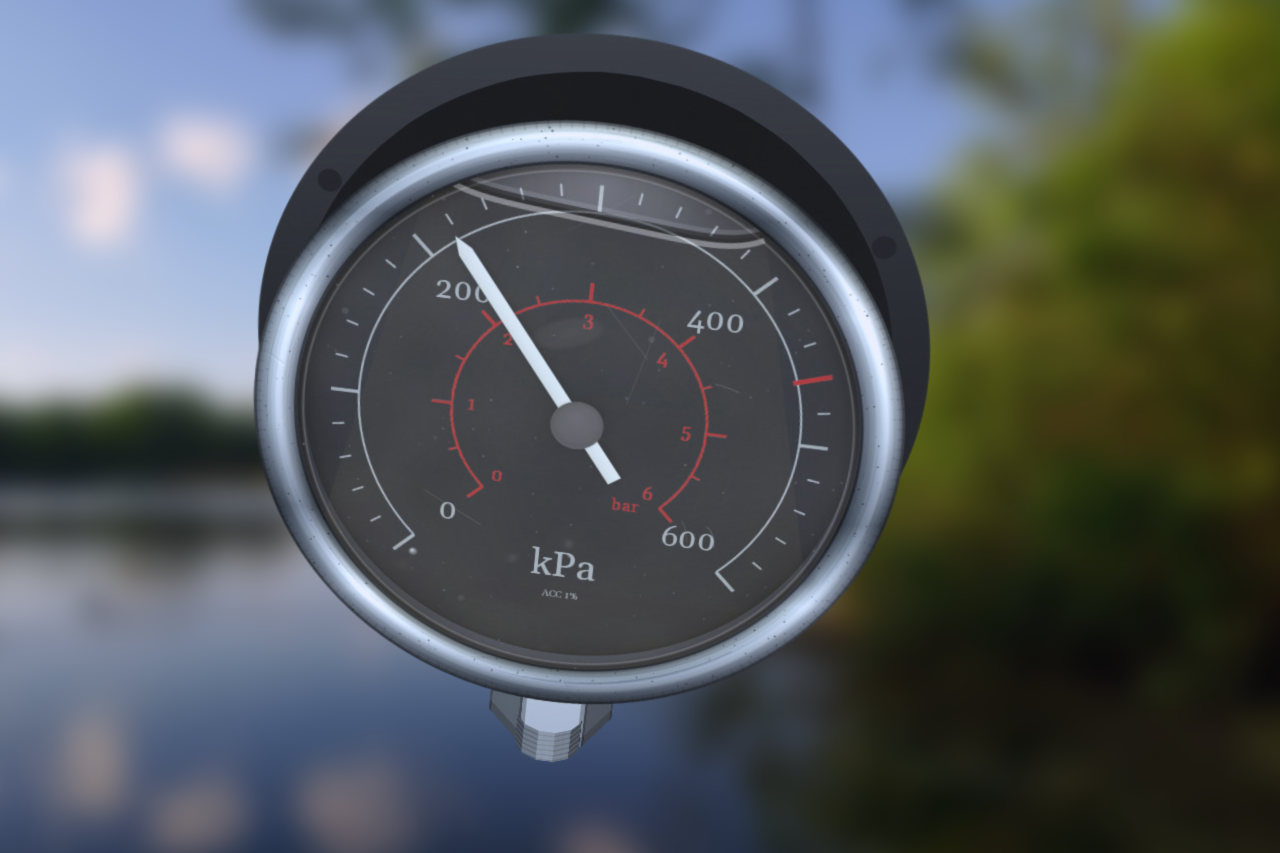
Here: 220 kPa
